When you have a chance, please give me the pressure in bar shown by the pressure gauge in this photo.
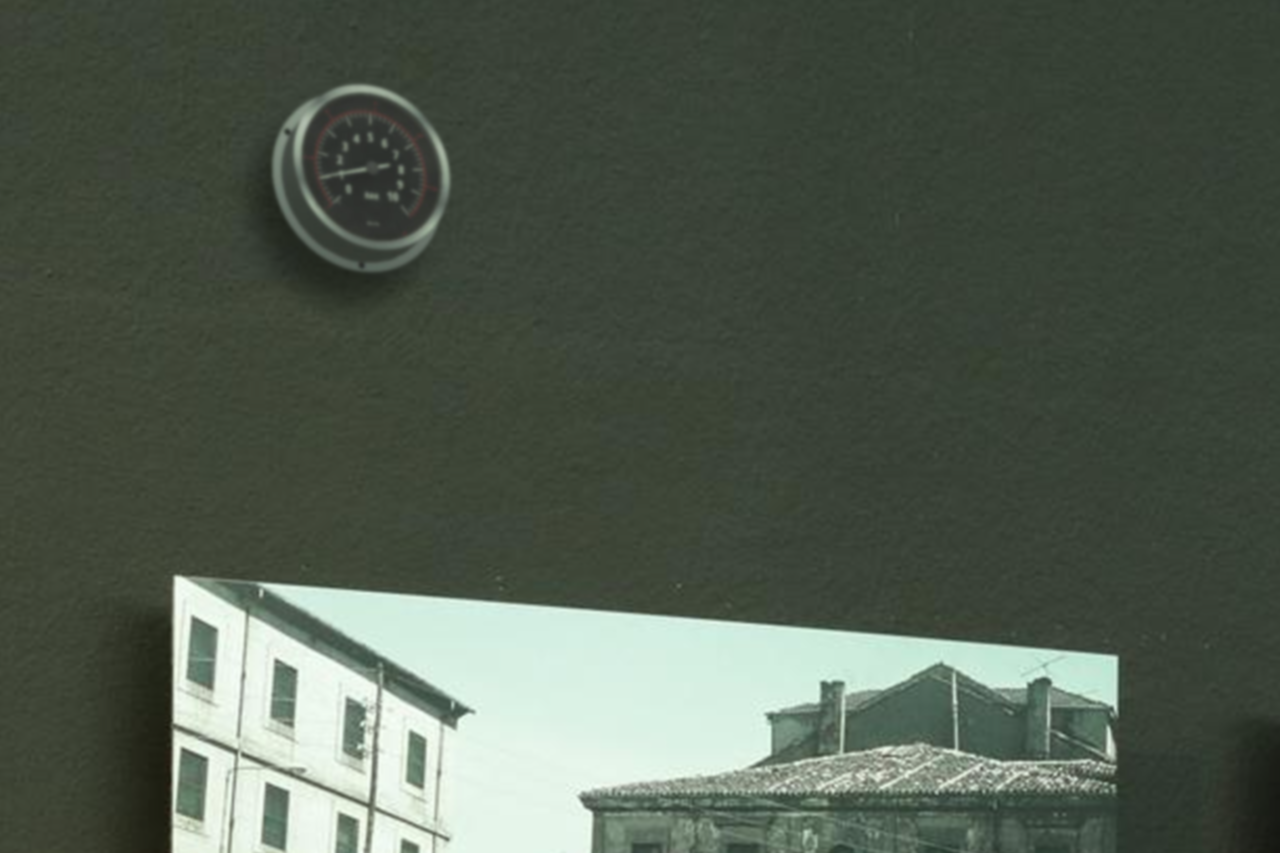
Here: 1 bar
